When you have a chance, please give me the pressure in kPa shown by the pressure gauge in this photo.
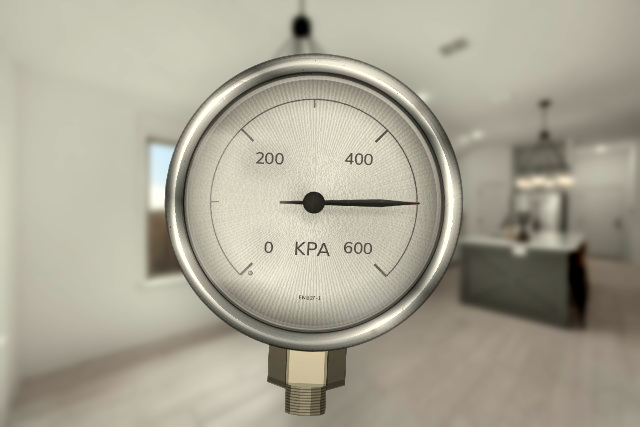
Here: 500 kPa
